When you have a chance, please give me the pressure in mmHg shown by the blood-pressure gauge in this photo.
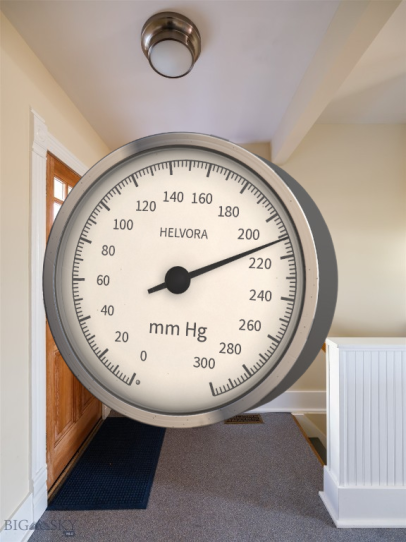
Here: 212 mmHg
